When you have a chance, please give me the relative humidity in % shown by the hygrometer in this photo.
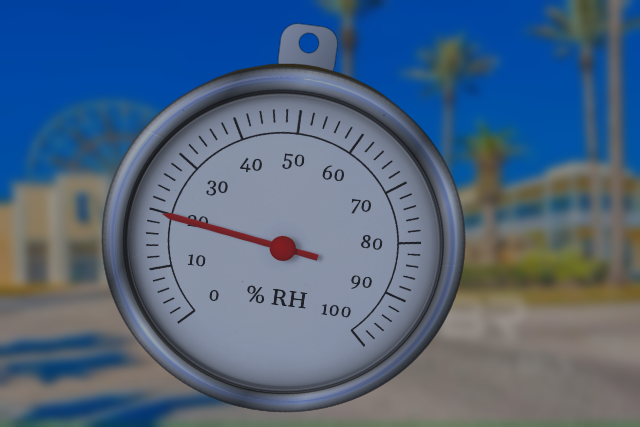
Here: 20 %
